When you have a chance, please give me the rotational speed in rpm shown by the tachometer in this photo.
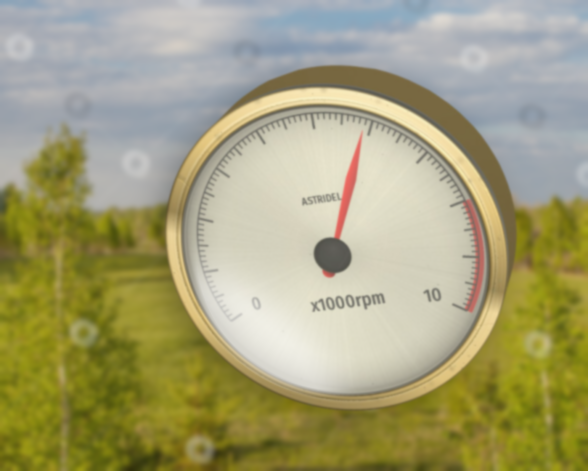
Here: 5900 rpm
